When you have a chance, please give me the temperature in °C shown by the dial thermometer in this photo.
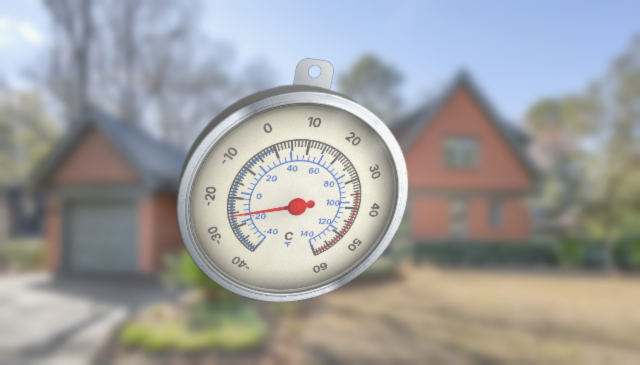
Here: -25 °C
